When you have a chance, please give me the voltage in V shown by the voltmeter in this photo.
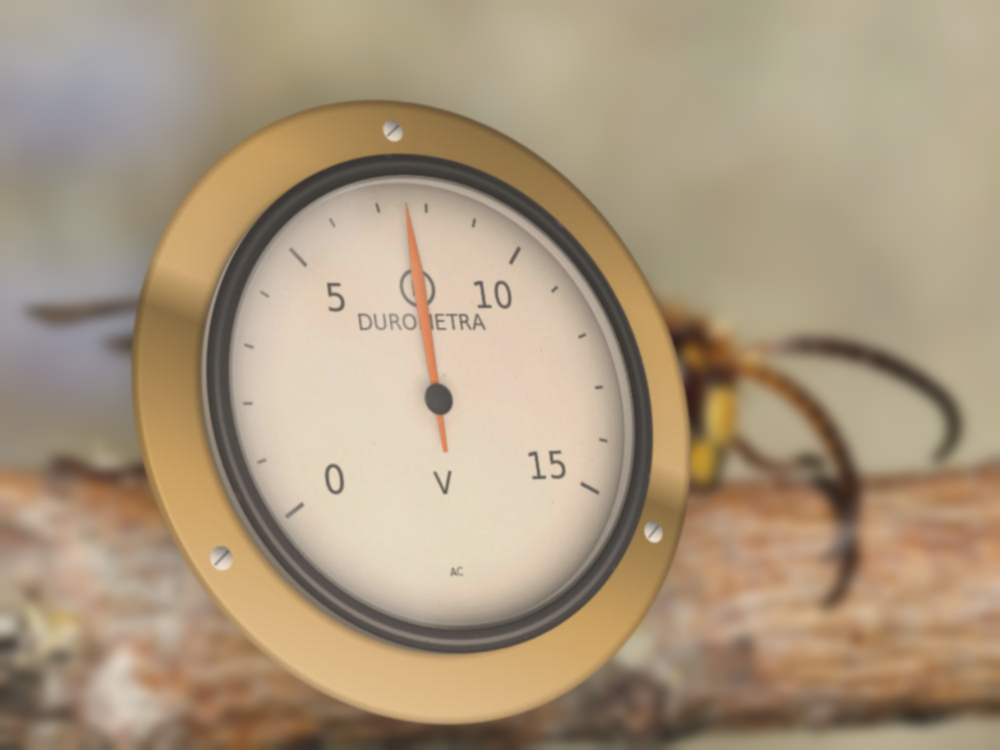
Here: 7.5 V
